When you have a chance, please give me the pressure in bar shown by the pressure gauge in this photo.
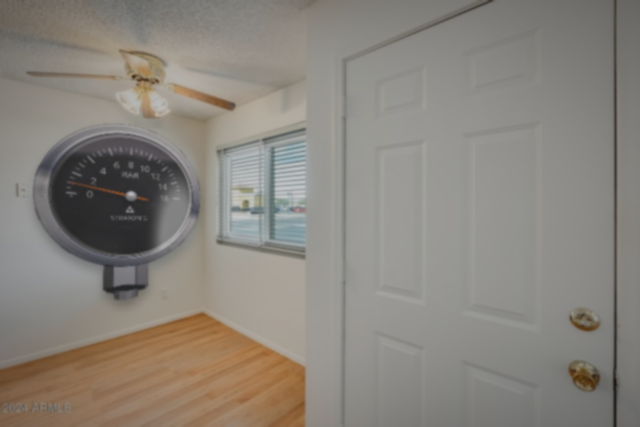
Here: 1 bar
